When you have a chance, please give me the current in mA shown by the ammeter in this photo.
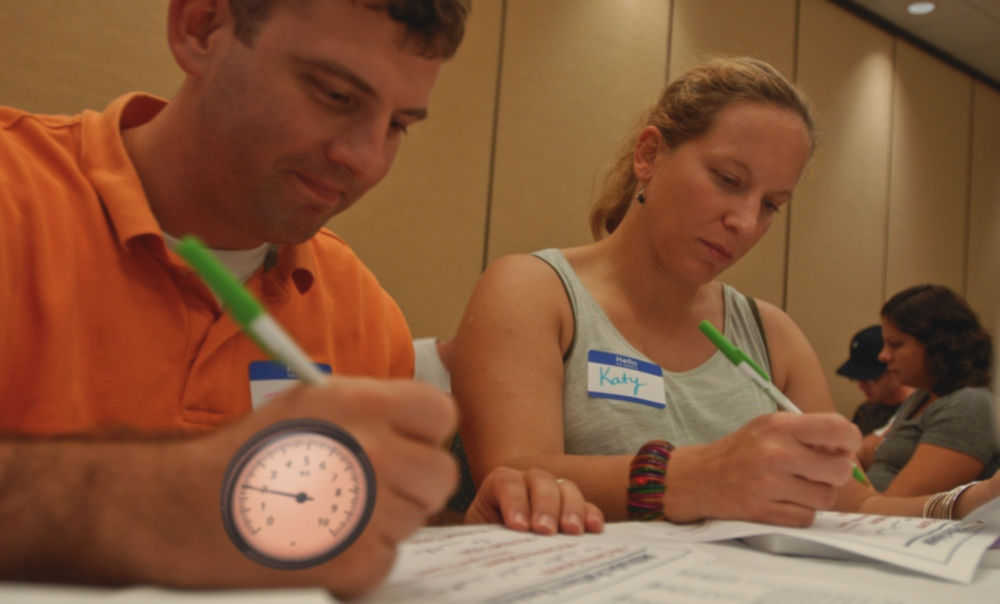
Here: 2 mA
